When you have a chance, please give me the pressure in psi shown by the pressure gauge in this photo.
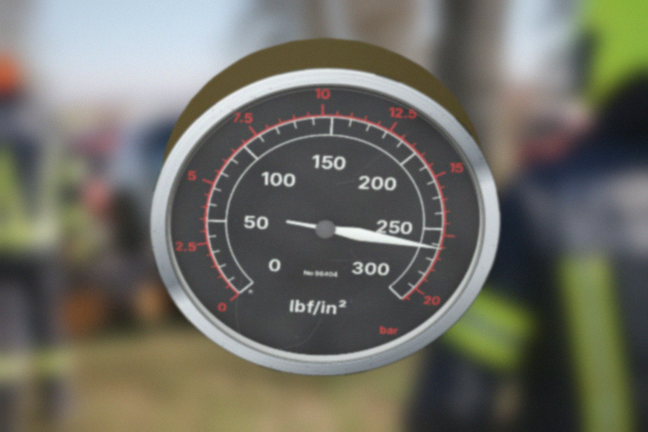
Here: 260 psi
